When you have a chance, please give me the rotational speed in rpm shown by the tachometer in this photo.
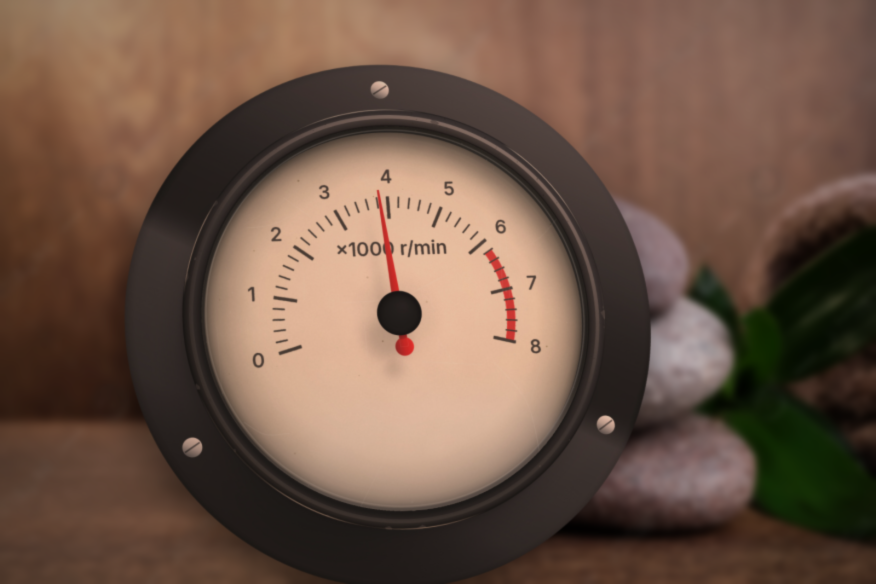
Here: 3800 rpm
